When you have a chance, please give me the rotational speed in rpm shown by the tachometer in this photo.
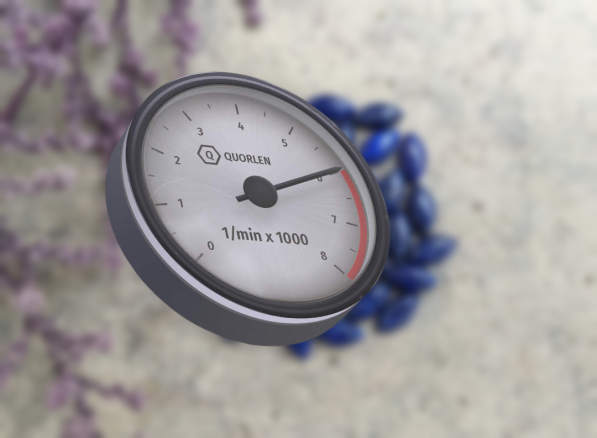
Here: 6000 rpm
